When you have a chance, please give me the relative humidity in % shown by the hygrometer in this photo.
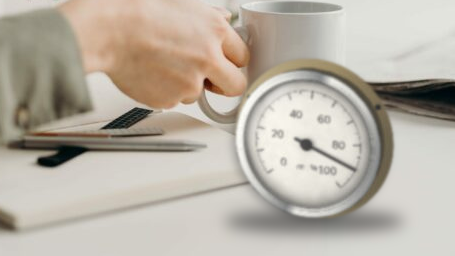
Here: 90 %
